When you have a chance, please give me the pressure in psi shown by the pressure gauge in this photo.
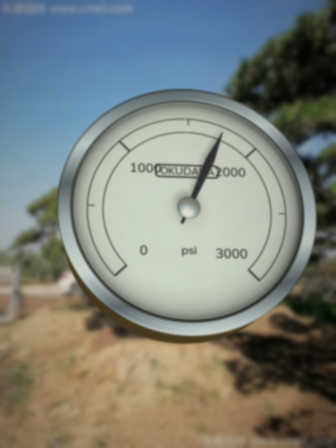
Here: 1750 psi
